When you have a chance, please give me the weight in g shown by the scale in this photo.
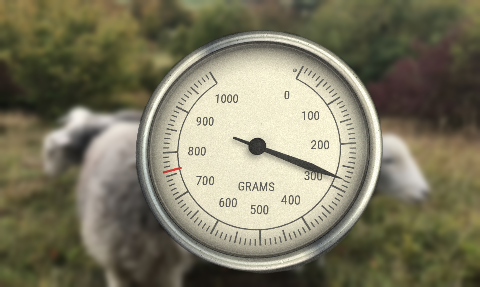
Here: 280 g
